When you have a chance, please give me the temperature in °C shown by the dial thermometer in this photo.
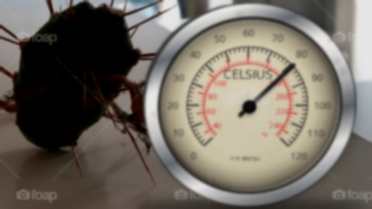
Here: 80 °C
